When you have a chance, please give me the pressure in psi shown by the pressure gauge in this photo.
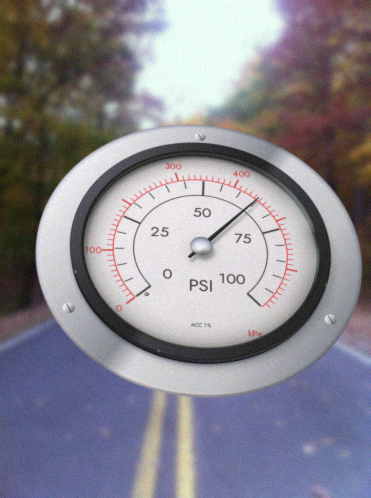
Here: 65 psi
